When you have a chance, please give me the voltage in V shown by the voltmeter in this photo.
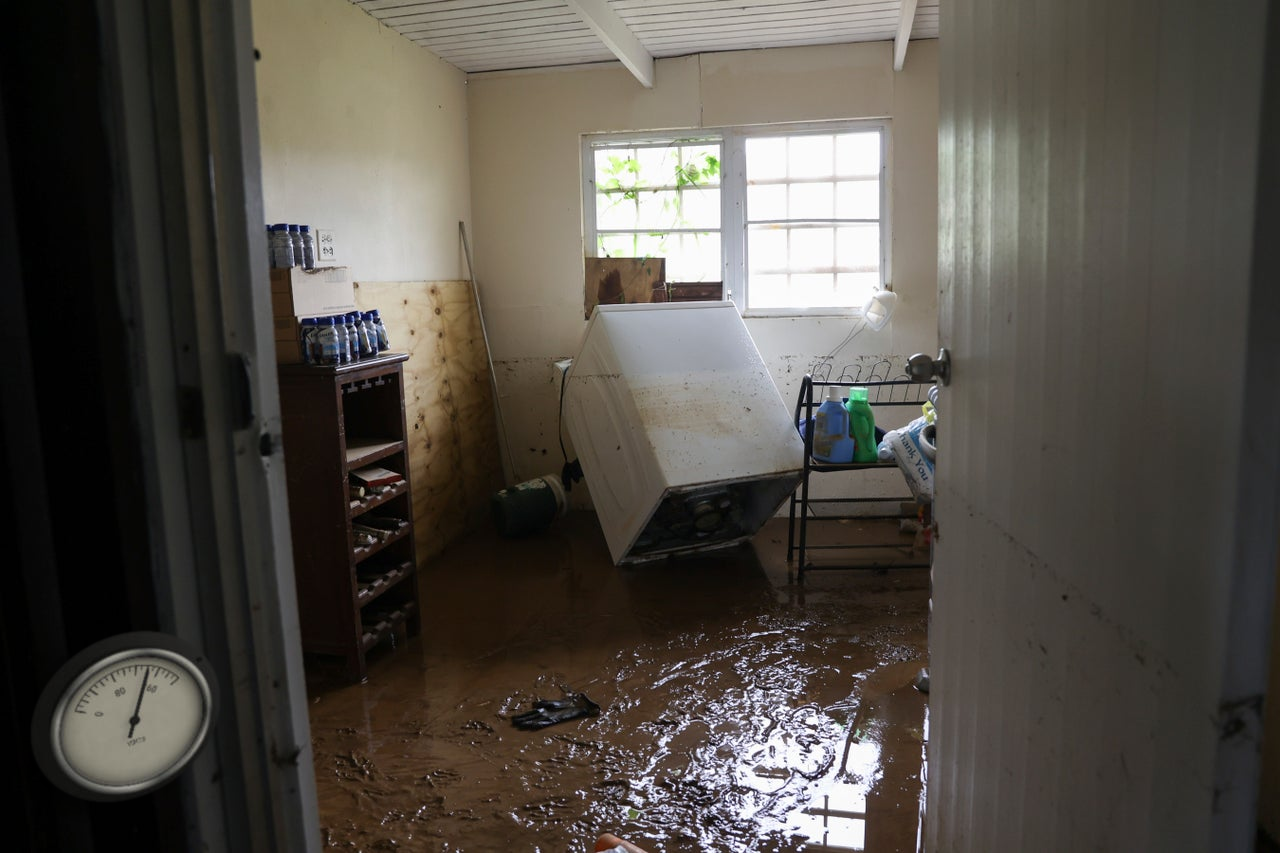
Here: 140 V
